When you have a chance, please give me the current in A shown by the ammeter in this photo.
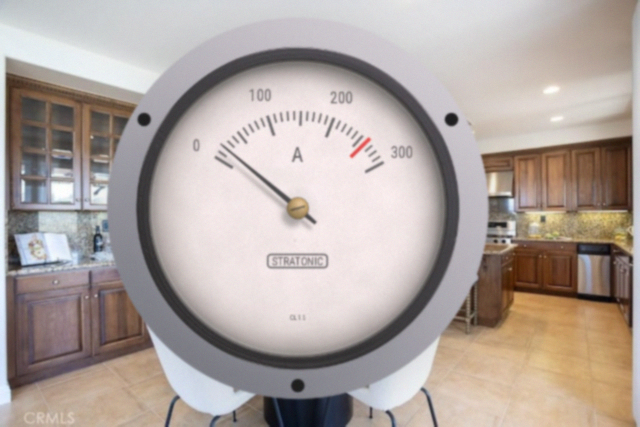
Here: 20 A
